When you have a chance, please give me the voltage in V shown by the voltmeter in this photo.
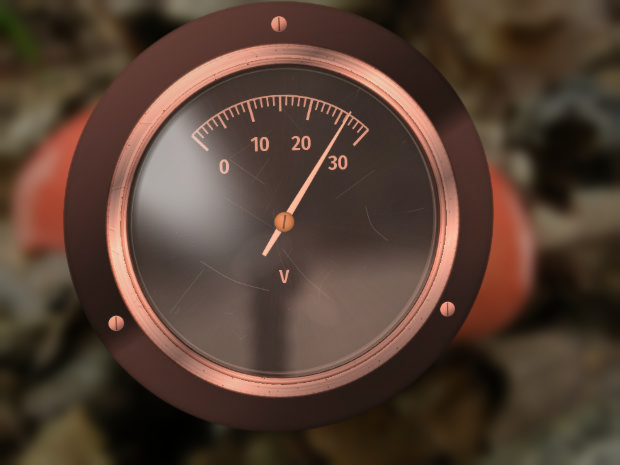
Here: 26 V
